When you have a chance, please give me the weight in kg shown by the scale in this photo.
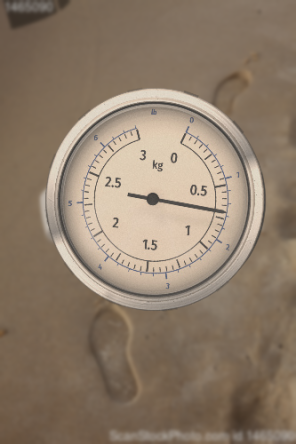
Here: 0.7 kg
